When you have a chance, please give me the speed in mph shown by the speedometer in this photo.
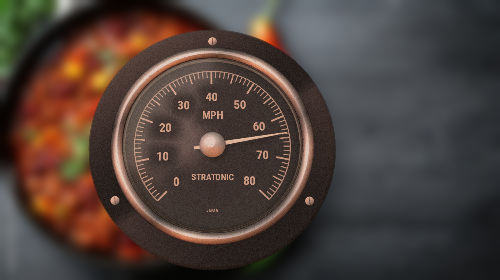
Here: 64 mph
